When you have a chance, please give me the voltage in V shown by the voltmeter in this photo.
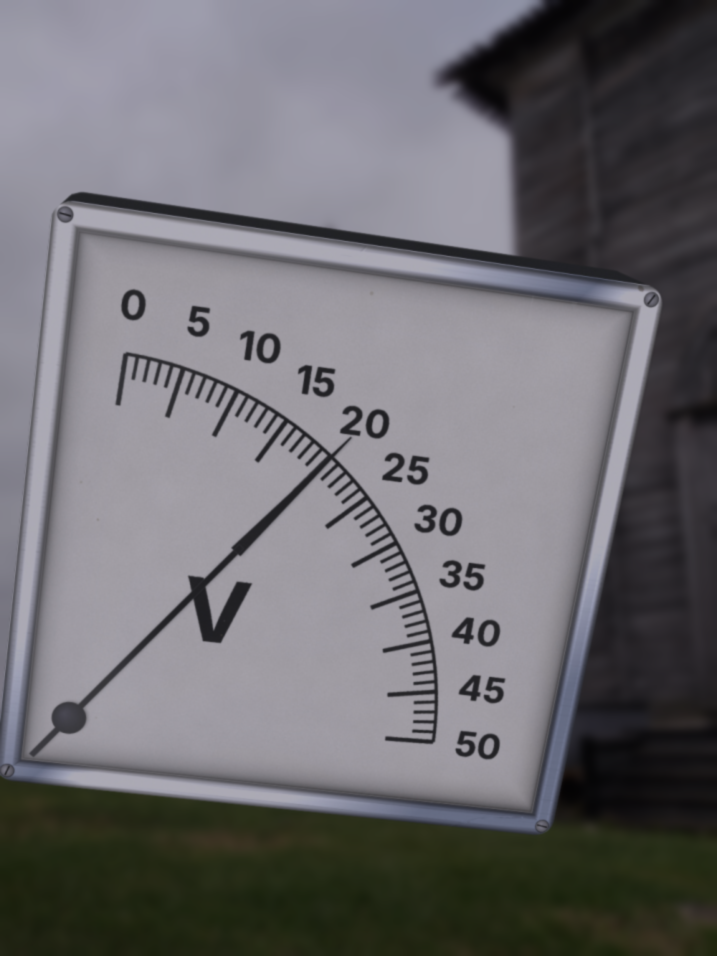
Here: 20 V
